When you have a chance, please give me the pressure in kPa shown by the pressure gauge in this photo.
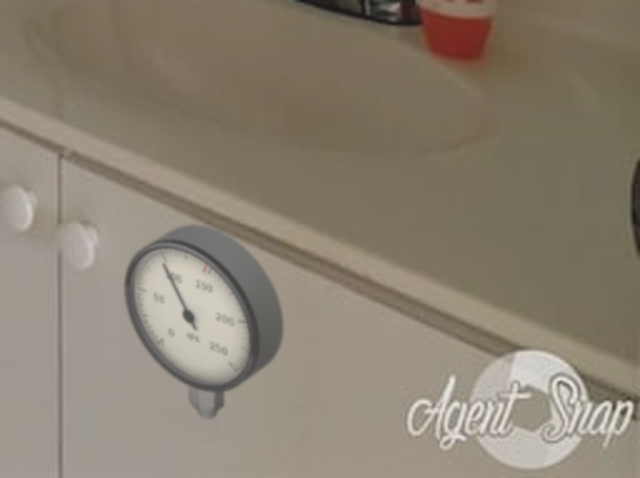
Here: 100 kPa
